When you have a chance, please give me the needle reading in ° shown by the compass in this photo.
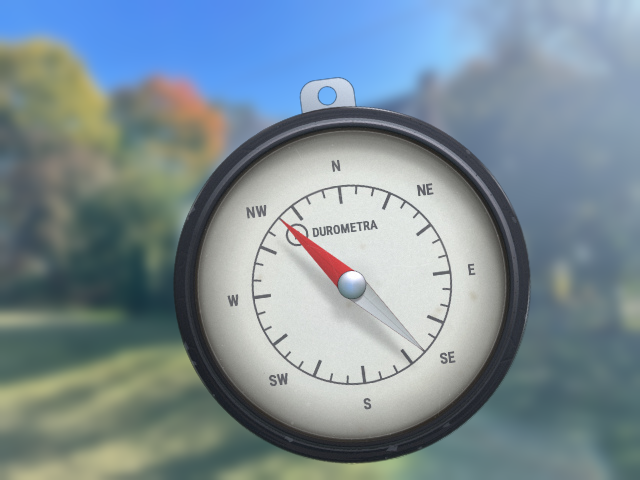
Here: 320 °
